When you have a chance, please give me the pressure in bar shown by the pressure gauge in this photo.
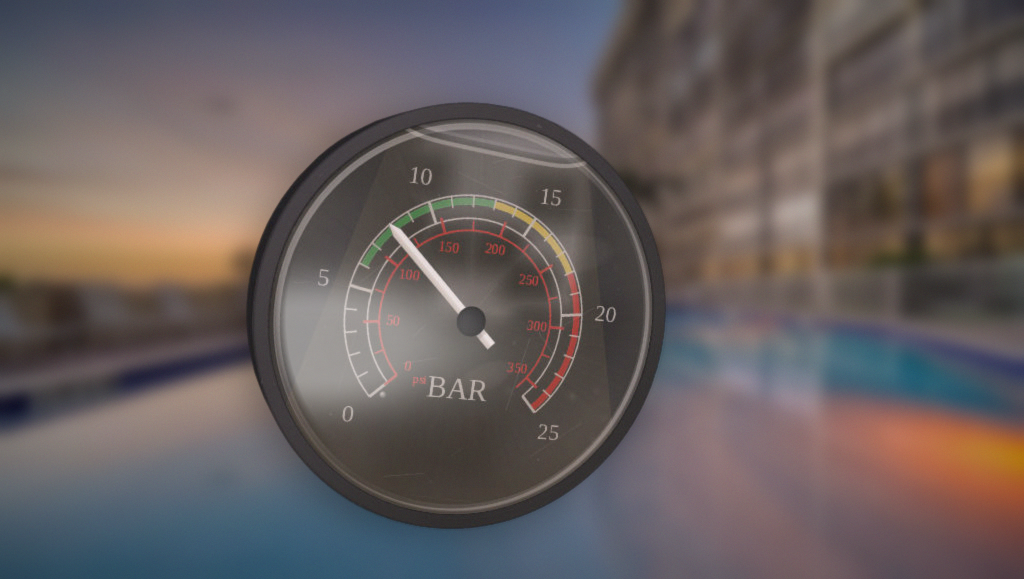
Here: 8 bar
